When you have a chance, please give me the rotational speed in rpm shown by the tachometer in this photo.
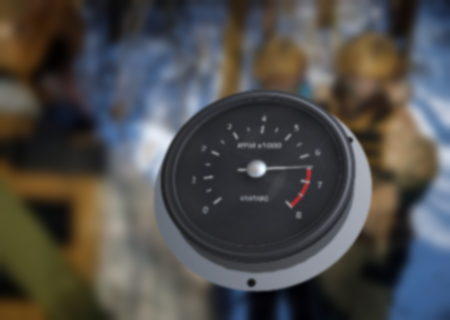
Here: 6500 rpm
